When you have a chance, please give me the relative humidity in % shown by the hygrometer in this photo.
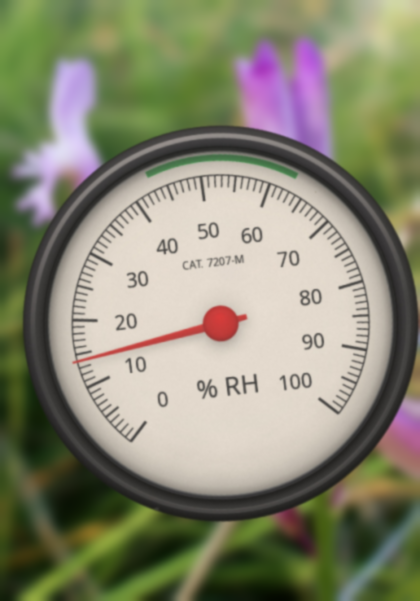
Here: 14 %
